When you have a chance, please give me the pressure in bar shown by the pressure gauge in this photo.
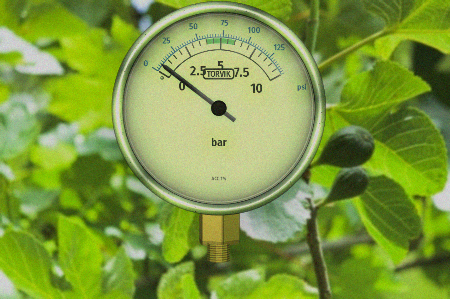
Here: 0.5 bar
